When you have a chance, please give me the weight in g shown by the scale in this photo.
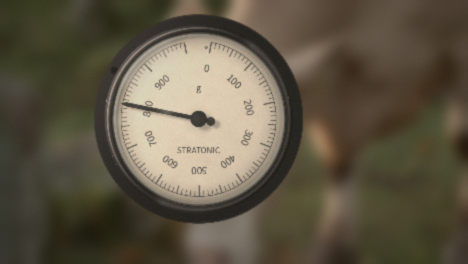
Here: 800 g
